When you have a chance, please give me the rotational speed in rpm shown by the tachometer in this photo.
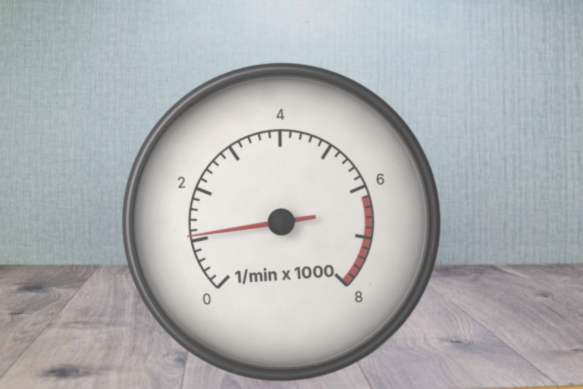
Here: 1100 rpm
